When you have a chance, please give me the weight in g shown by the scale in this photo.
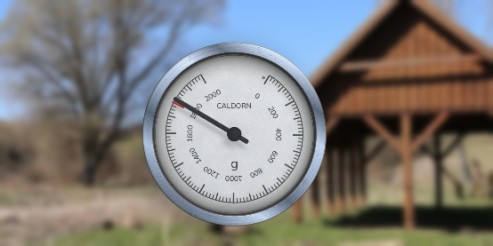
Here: 1800 g
